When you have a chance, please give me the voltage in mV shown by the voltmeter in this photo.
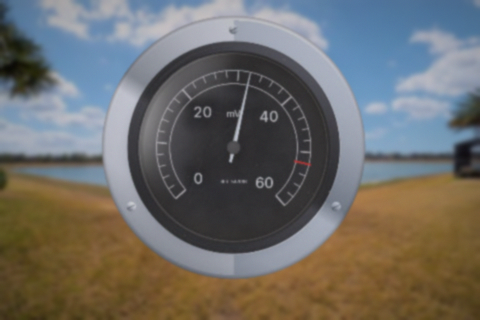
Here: 32 mV
